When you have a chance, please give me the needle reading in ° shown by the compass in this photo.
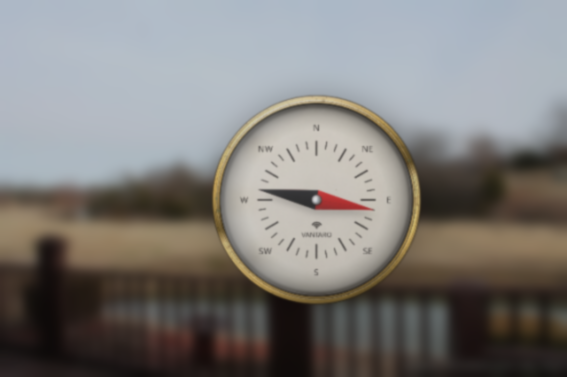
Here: 100 °
